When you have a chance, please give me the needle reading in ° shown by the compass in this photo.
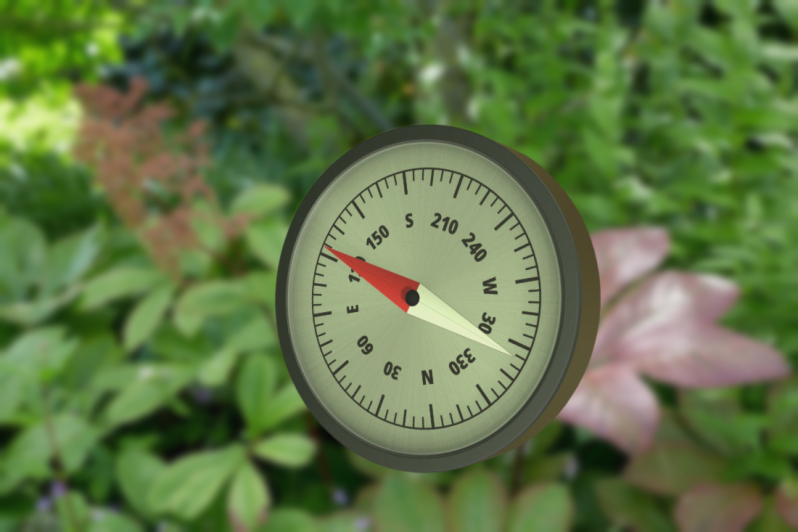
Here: 125 °
